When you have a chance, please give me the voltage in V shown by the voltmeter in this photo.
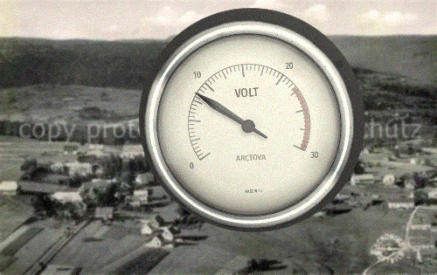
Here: 8.5 V
